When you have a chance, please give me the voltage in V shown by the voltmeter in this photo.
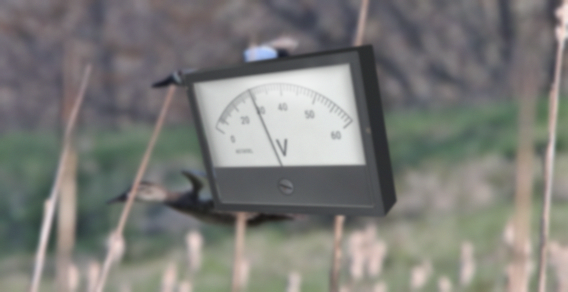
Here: 30 V
